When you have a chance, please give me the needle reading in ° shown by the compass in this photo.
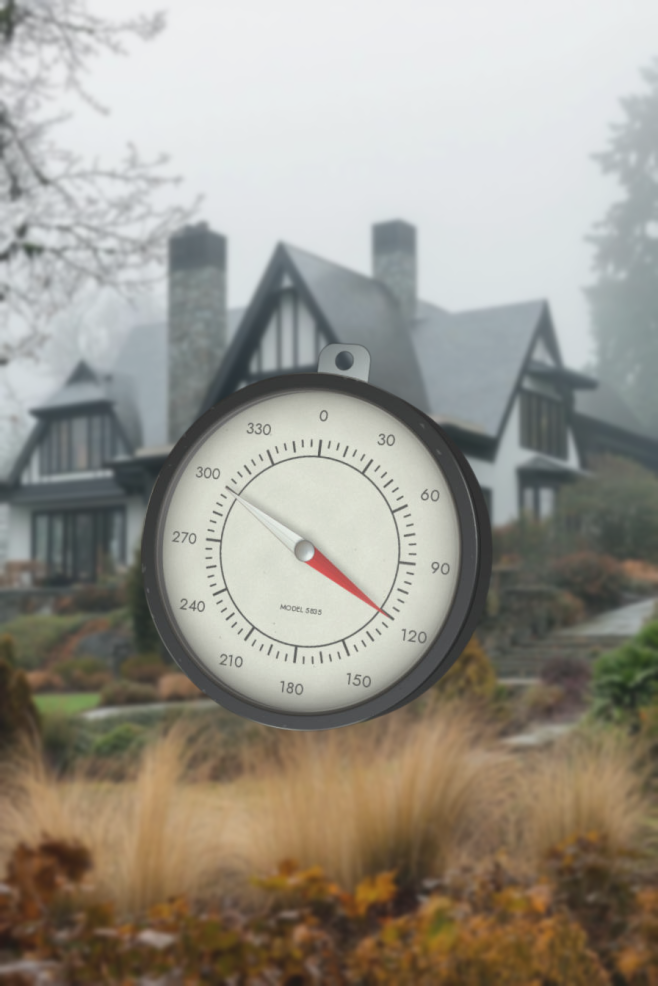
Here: 120 °
